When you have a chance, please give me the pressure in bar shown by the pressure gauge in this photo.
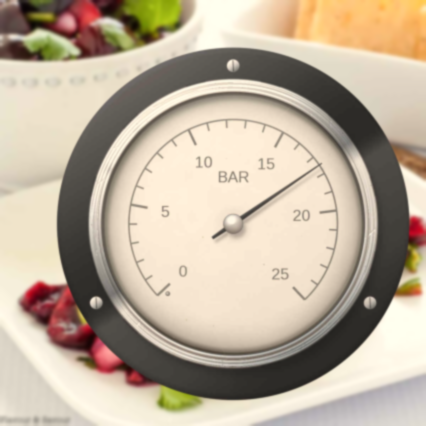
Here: 17.5 bar
